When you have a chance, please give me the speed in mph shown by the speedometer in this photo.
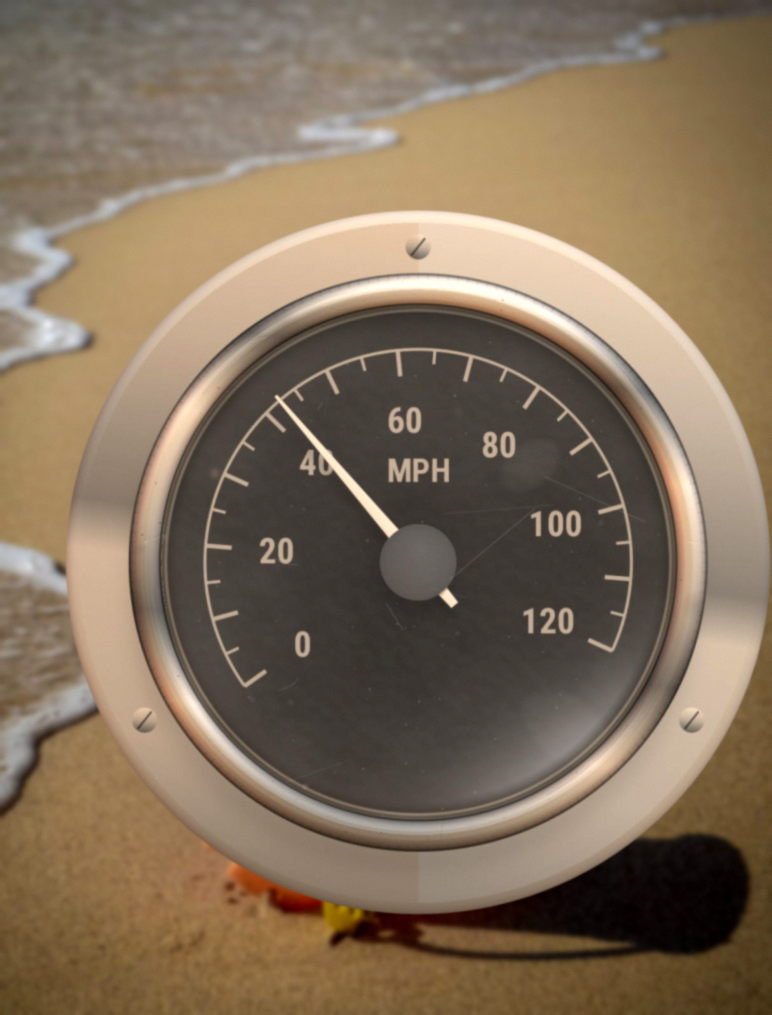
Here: 42.5 mph
